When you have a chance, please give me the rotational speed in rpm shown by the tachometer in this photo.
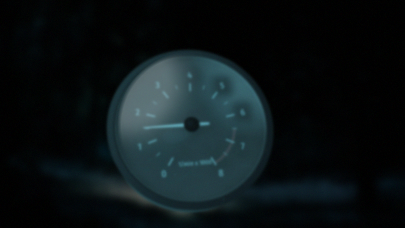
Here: 1500 rpm
